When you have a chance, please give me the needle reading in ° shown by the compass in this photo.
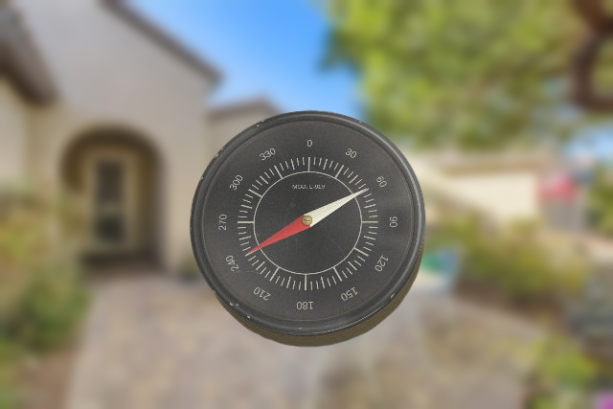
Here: 240 °
